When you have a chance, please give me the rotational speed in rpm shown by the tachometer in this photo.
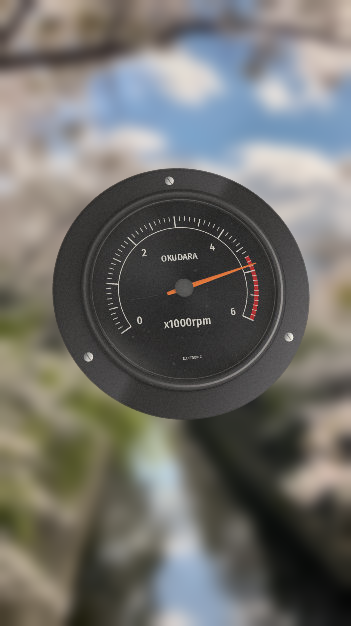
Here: 4900 rpm
